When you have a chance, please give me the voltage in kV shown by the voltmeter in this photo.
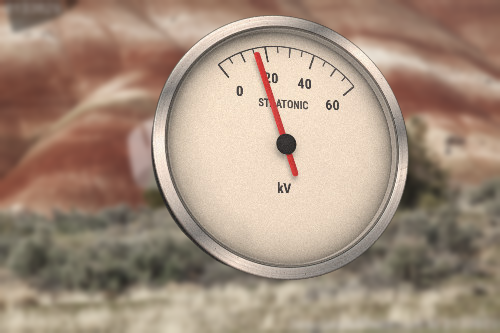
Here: 15 kV
